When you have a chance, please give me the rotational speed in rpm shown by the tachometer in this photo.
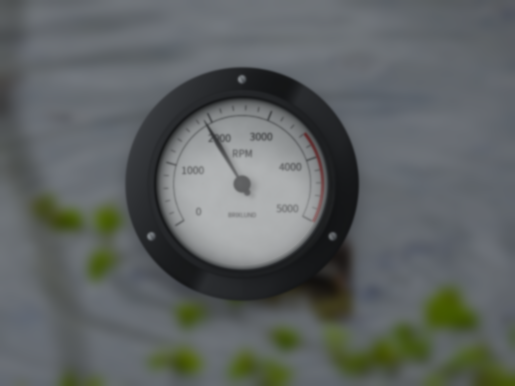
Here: 1900 rpm
